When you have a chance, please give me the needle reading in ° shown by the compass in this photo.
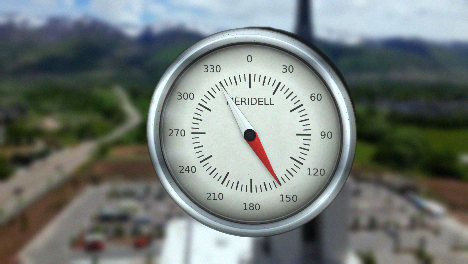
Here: 150 °
